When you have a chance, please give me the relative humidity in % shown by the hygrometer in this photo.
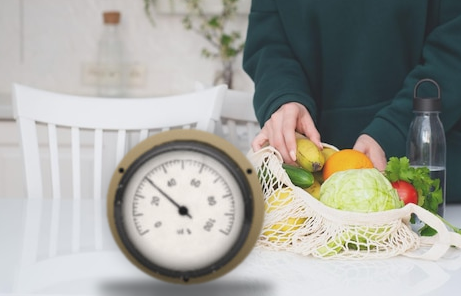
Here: 30 %
